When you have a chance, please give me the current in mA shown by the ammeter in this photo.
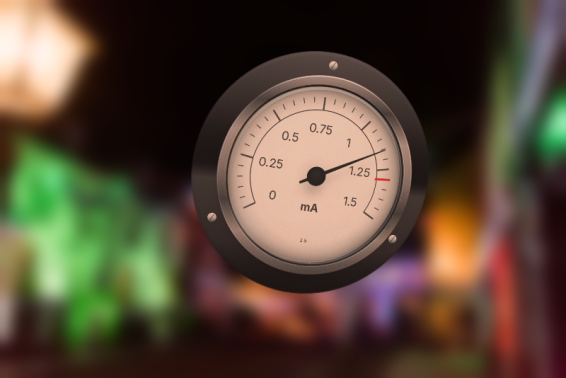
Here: 1.15 mA
